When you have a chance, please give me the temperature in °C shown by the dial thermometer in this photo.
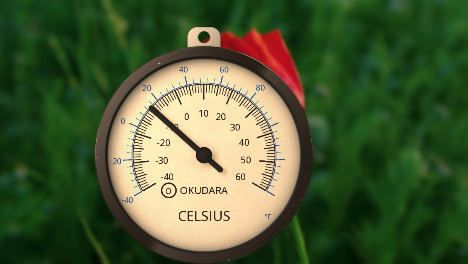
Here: -10 °C
